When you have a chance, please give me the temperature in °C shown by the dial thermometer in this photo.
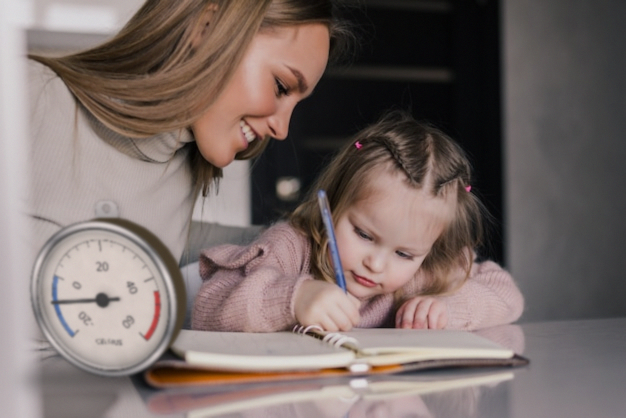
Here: -8 °C
